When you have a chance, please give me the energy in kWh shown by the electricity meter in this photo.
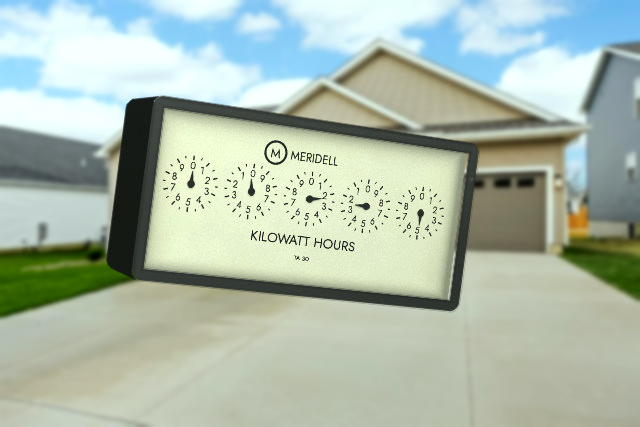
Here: 225 kWh
